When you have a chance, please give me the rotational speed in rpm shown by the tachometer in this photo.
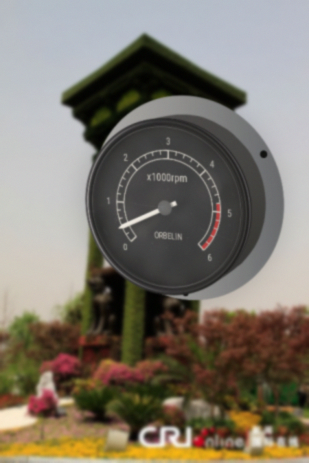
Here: 400 rpm
